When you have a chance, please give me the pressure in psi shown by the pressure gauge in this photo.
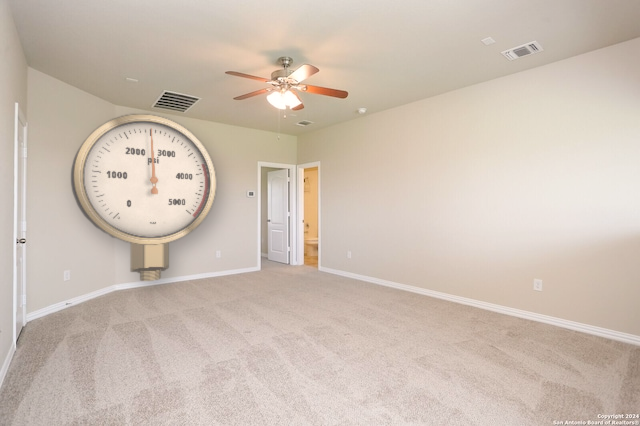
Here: 2500 psi
